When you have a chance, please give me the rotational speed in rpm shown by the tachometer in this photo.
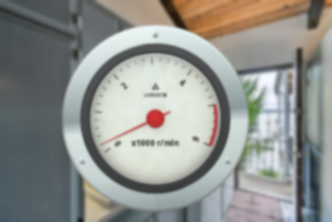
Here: 200 rpm
